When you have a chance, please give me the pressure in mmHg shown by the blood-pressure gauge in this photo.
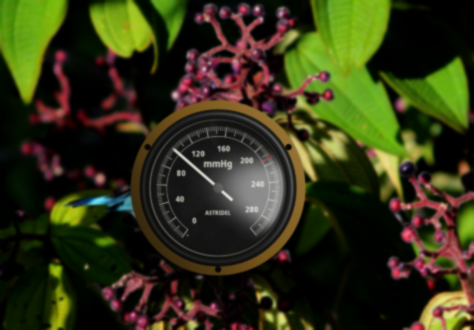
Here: 100 mmHg
